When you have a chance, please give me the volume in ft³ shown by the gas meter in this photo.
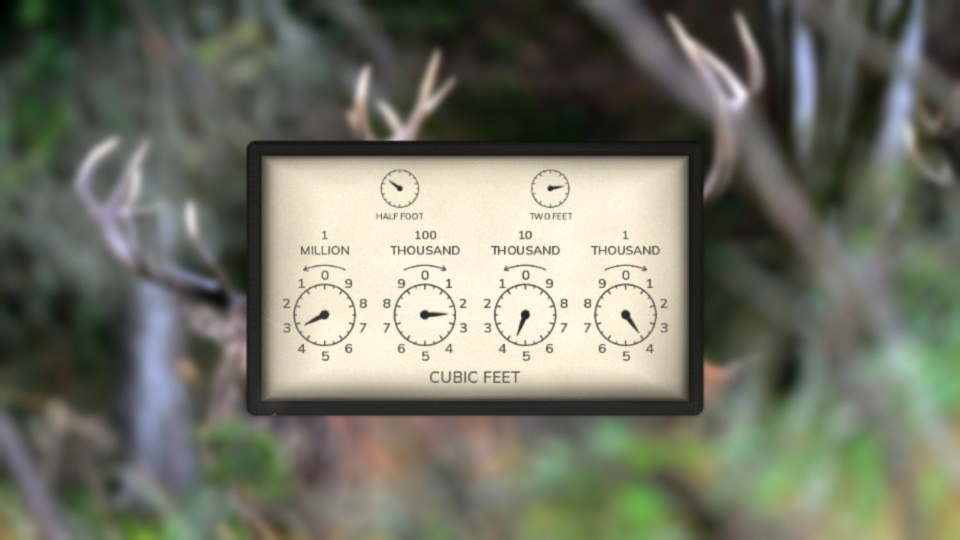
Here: 324400 ft³
